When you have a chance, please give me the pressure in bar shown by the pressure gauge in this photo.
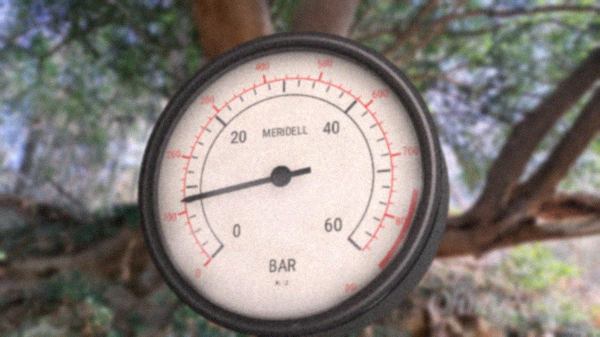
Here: 8 bar
